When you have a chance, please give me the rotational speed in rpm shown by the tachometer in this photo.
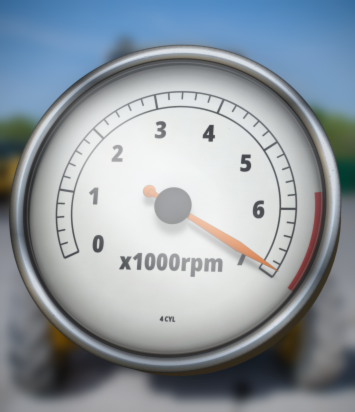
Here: 6900 rpm
